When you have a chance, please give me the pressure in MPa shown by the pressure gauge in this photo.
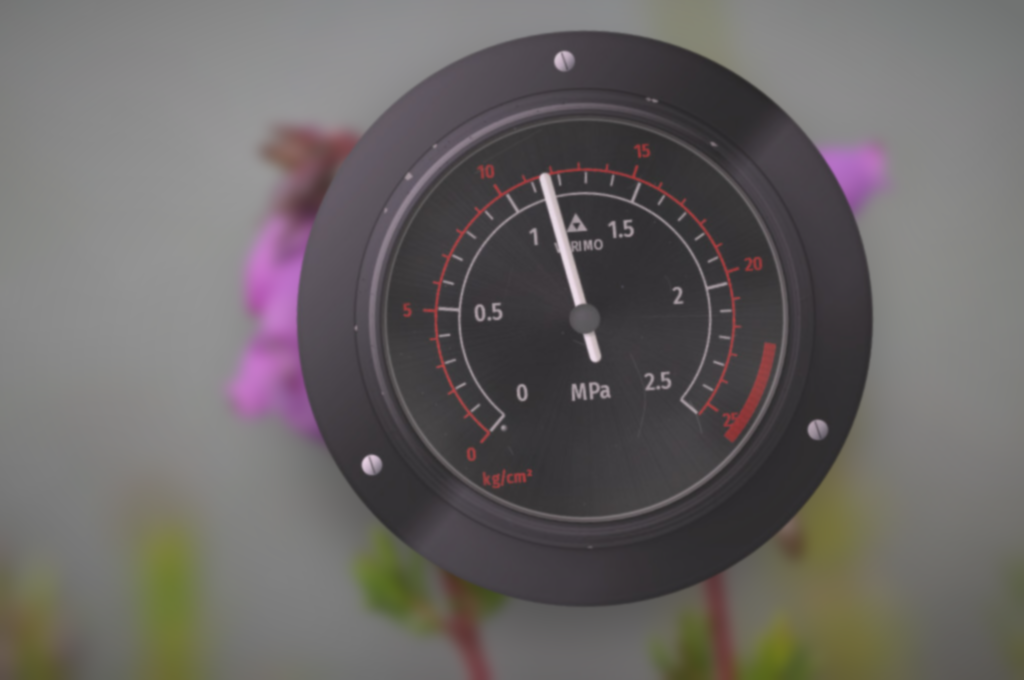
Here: 1.15 MPa
